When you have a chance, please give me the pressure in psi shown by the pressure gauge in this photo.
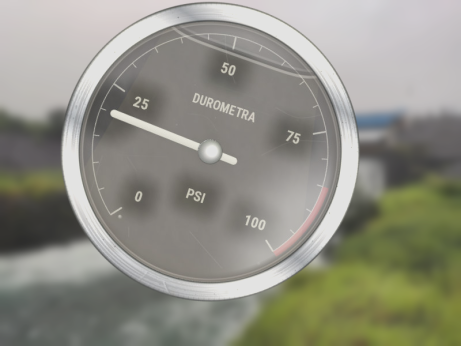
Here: 20 psi
